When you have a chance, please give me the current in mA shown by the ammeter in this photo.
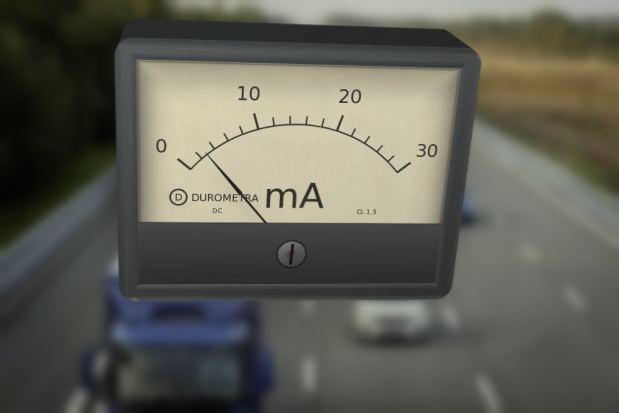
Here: 3 mA
